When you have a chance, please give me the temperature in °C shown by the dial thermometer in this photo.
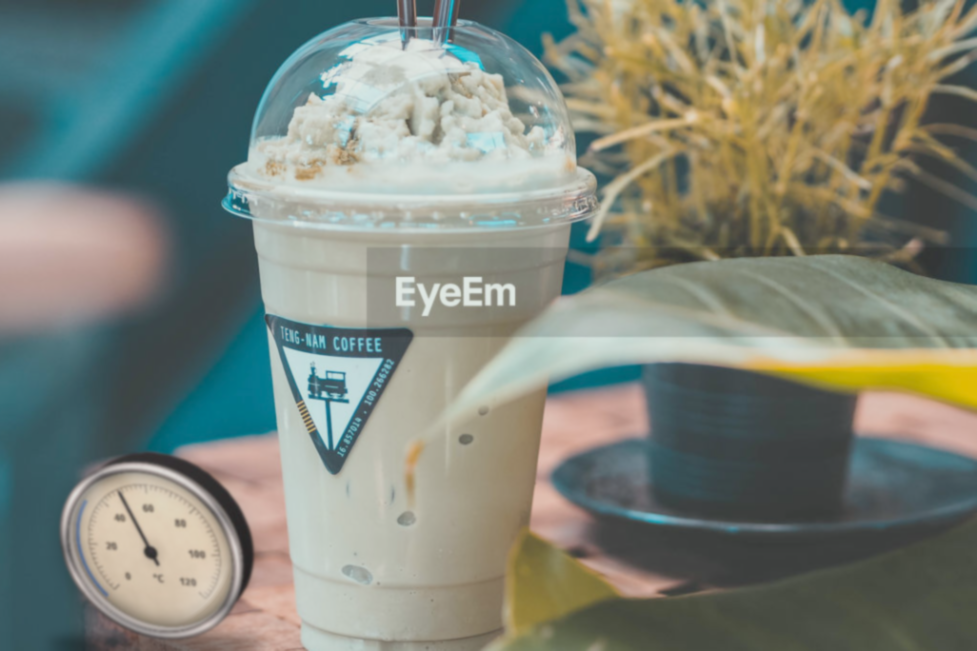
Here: 50 °C
